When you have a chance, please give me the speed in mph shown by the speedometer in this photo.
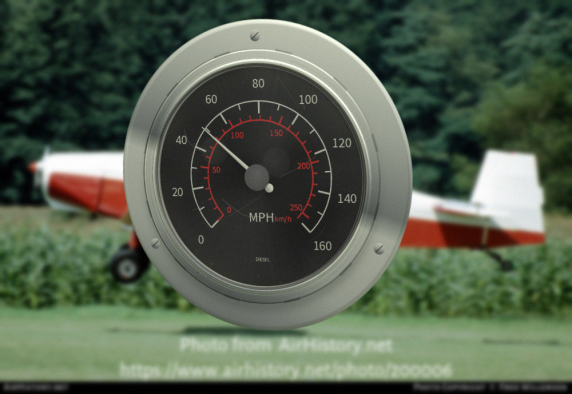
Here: 50 mph
